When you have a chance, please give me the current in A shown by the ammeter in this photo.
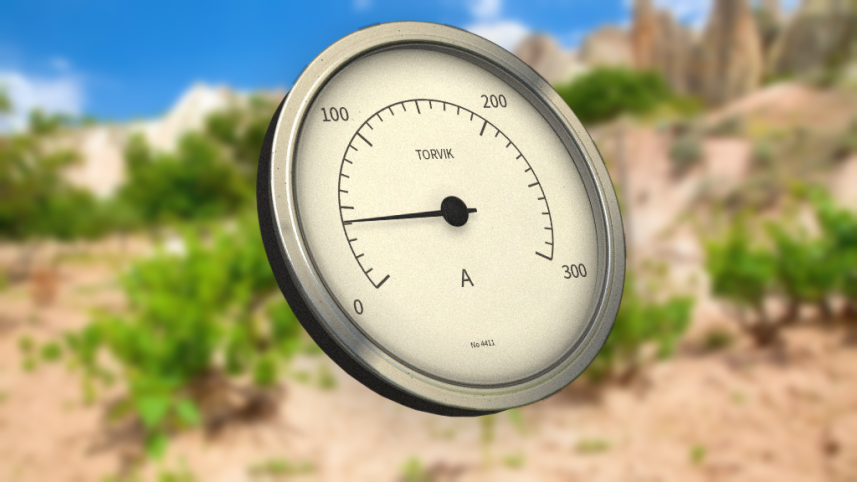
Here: 40 A
